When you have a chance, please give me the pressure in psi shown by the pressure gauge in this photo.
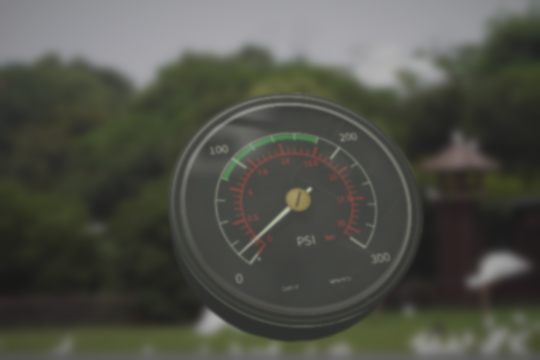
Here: 10 psi
